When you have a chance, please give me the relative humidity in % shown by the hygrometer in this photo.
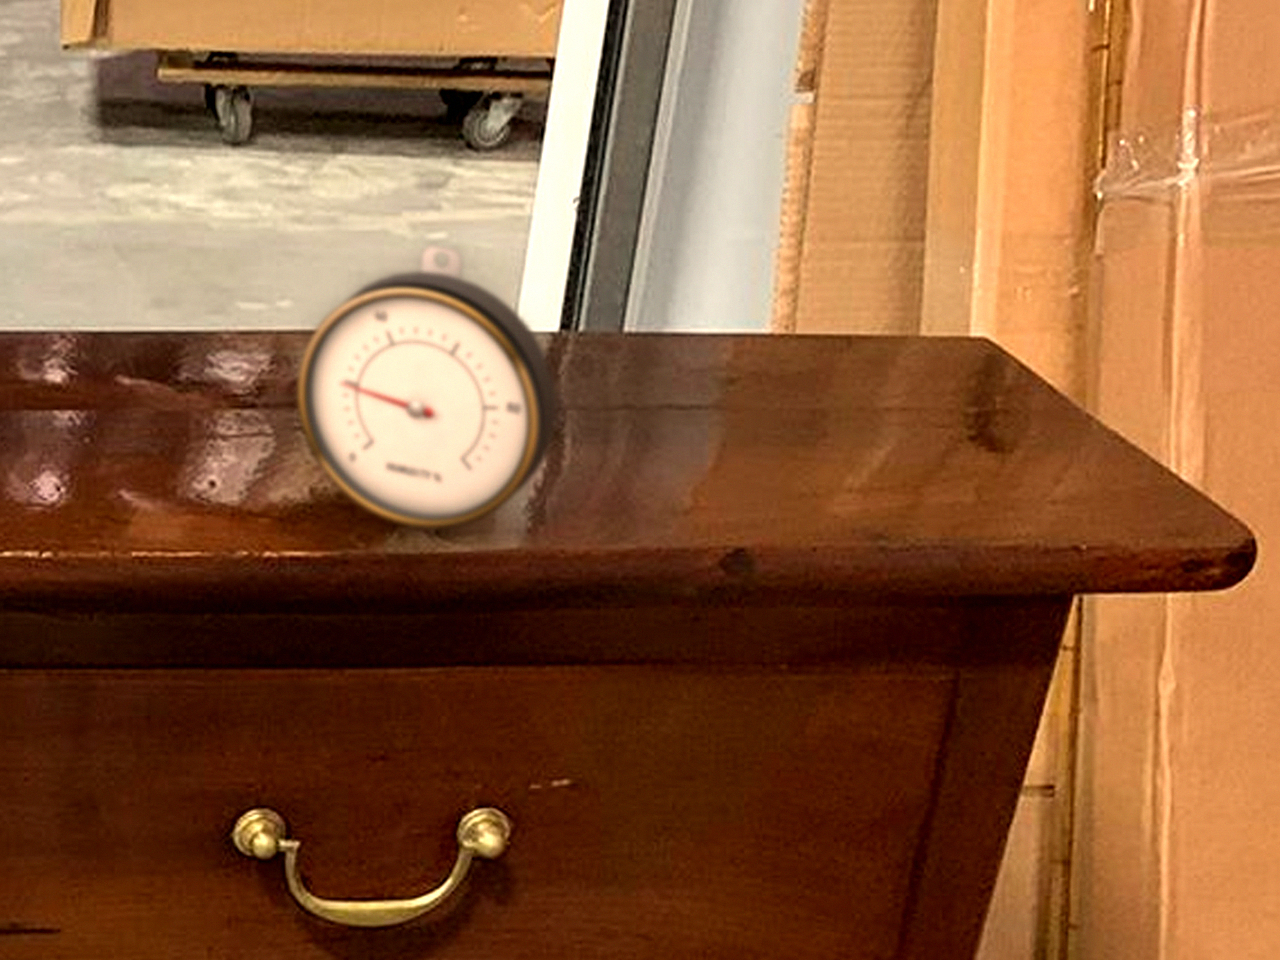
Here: 20 %
